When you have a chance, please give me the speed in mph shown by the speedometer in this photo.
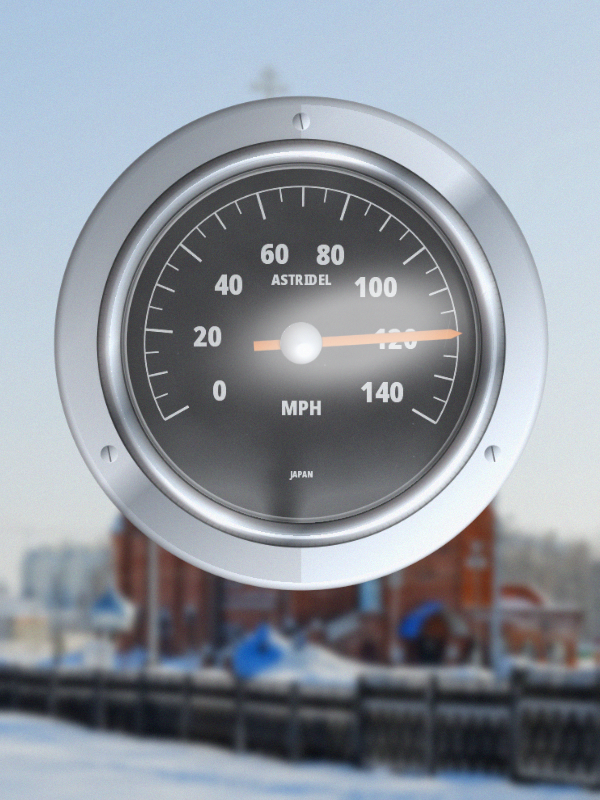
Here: 120 mph
